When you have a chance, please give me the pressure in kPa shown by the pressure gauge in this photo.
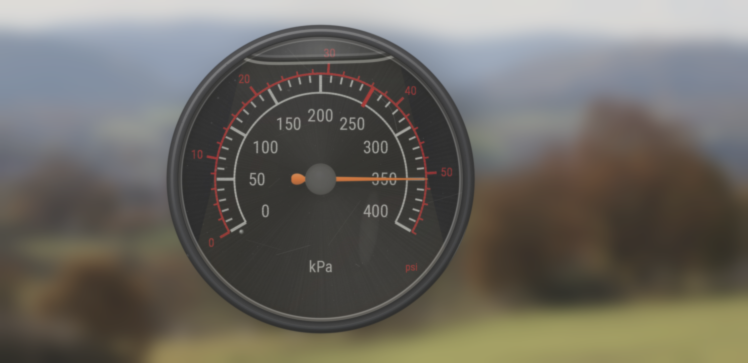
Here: 350 kPa
